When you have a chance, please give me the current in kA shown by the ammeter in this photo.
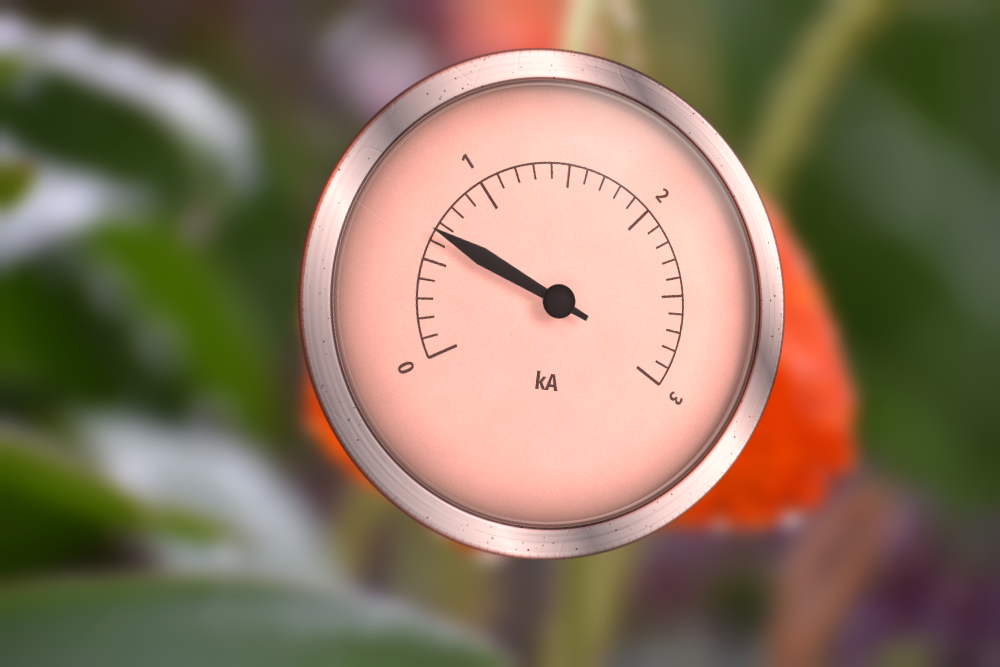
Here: 0.65 kA
